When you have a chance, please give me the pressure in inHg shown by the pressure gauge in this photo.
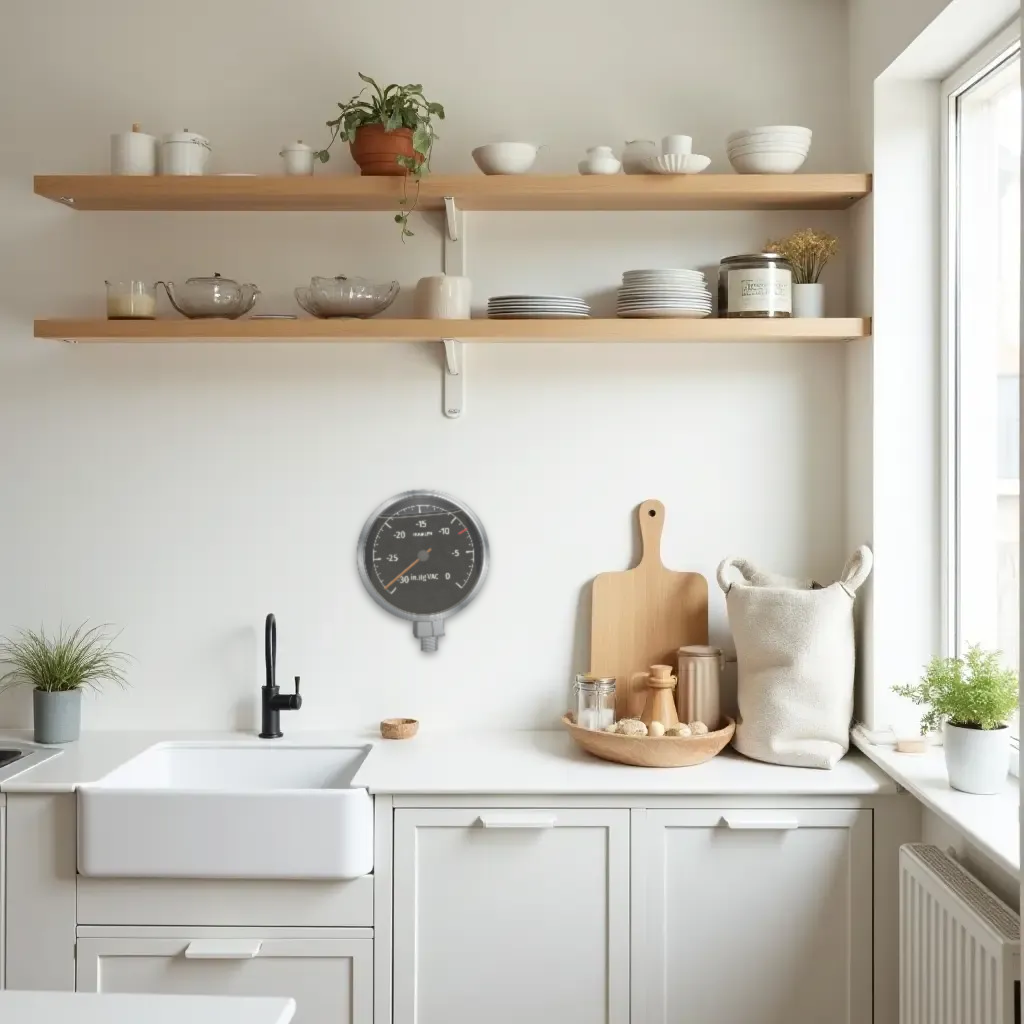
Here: -29 inHg
